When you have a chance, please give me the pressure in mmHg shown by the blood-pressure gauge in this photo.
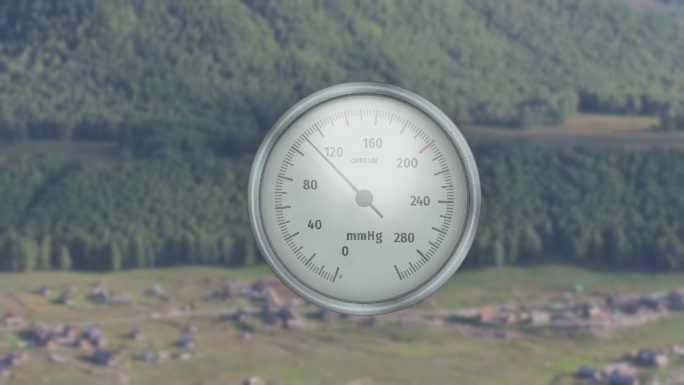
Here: 110 mmHg
